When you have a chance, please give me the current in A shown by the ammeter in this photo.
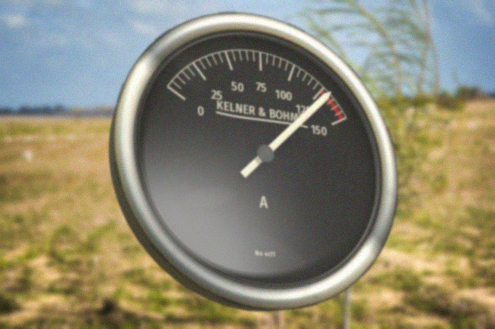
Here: 130 A
